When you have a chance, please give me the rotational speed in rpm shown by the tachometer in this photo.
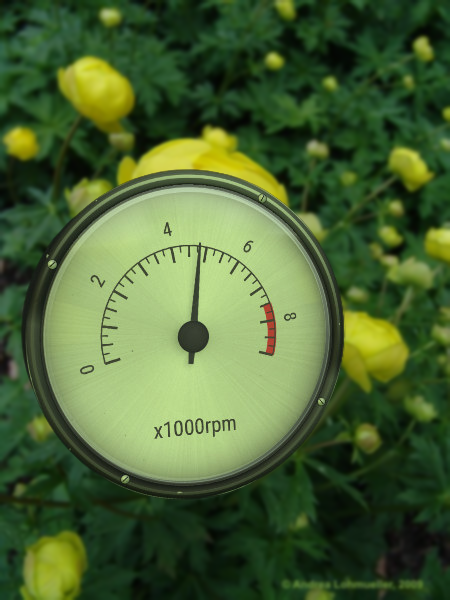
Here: 4750 rpm
